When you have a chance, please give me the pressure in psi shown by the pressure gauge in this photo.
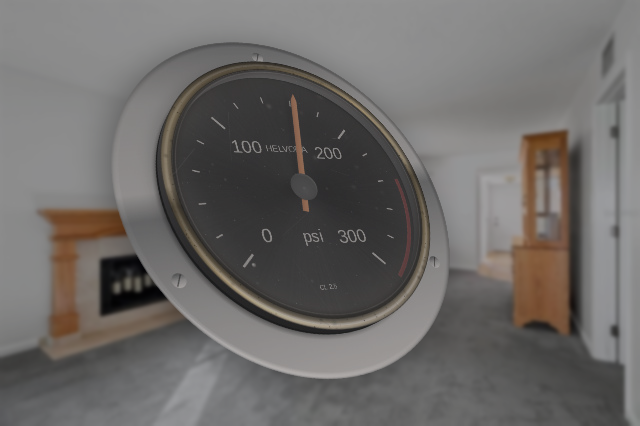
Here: 160 psi
